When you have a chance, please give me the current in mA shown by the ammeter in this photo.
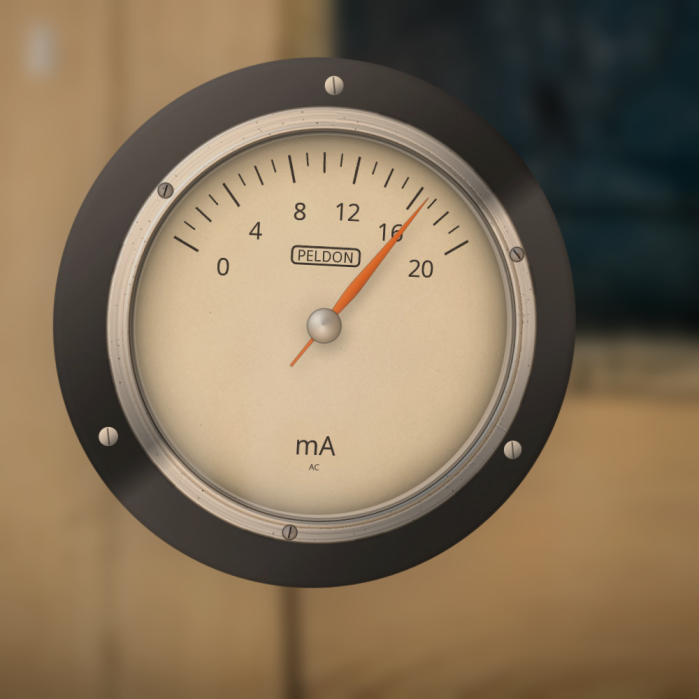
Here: 16.5 mA
